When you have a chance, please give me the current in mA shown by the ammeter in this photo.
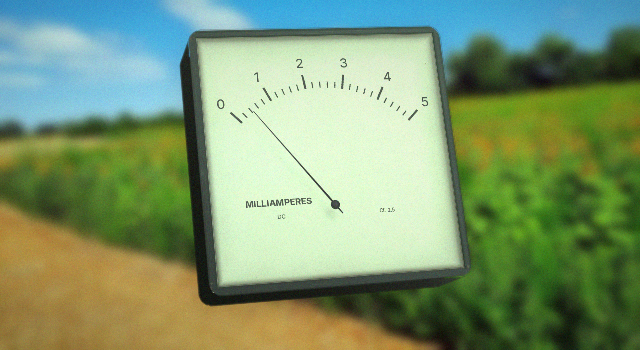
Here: 0.4 mA
